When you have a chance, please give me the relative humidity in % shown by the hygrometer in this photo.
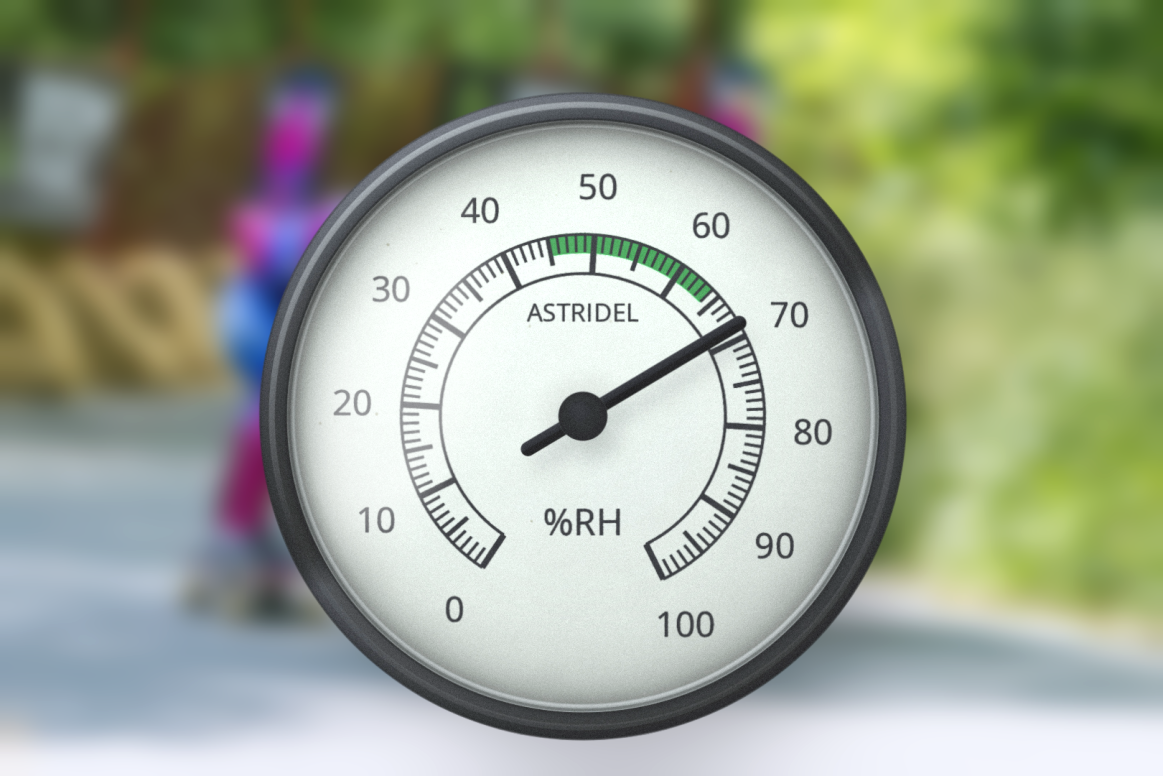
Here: 68.5 %
